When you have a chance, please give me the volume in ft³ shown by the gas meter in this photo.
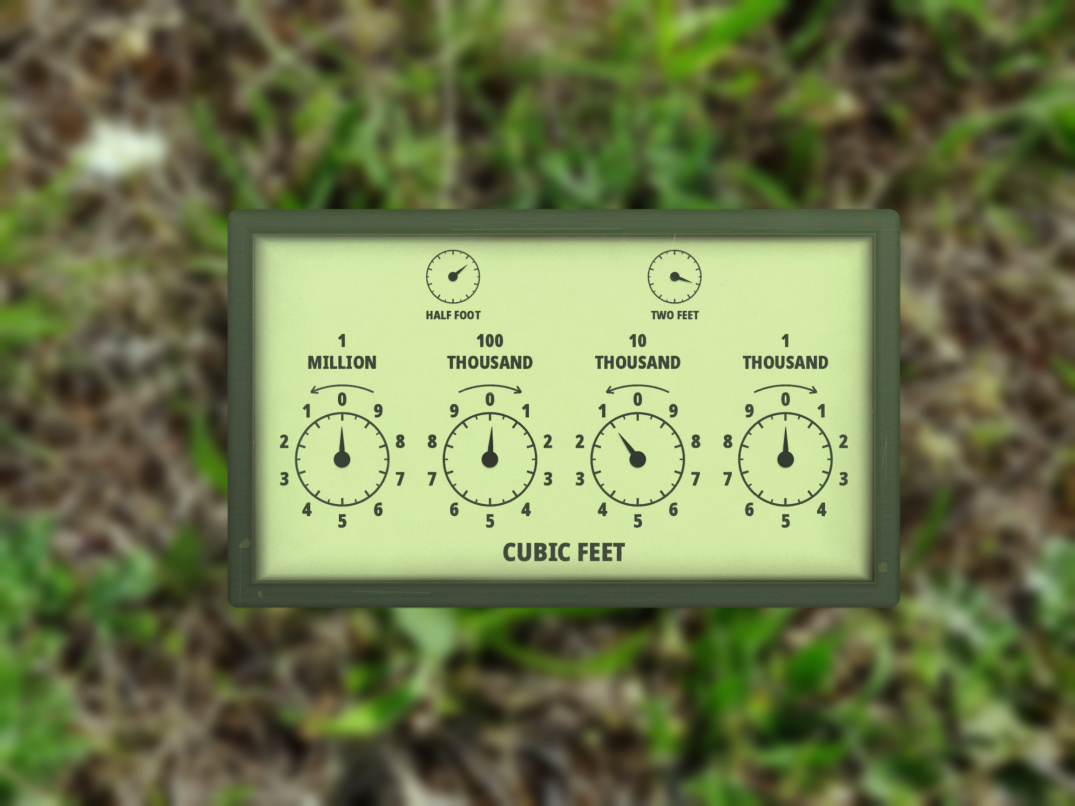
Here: 1000 ft³
